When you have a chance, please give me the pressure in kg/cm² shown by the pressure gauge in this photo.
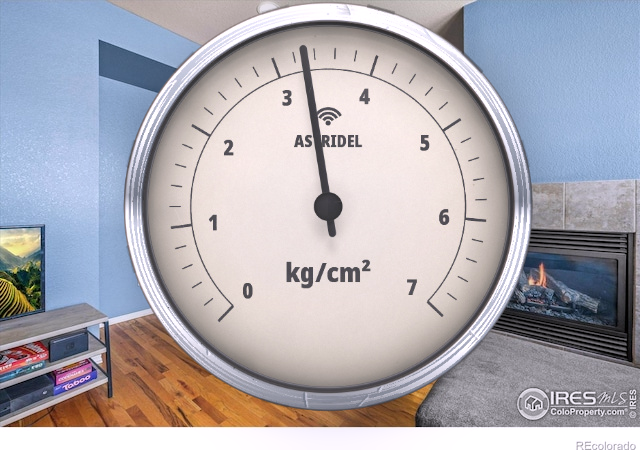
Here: 3.3 kg/cm²
